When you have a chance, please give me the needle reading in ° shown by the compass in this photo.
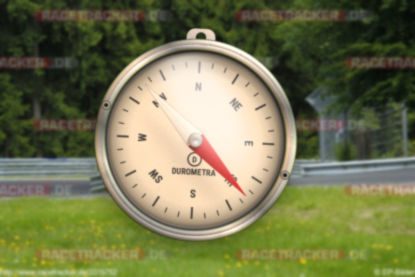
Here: 135 °
